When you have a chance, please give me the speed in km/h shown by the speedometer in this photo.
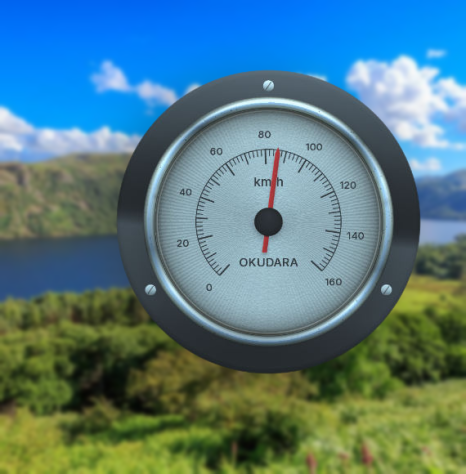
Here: 86 km/h
